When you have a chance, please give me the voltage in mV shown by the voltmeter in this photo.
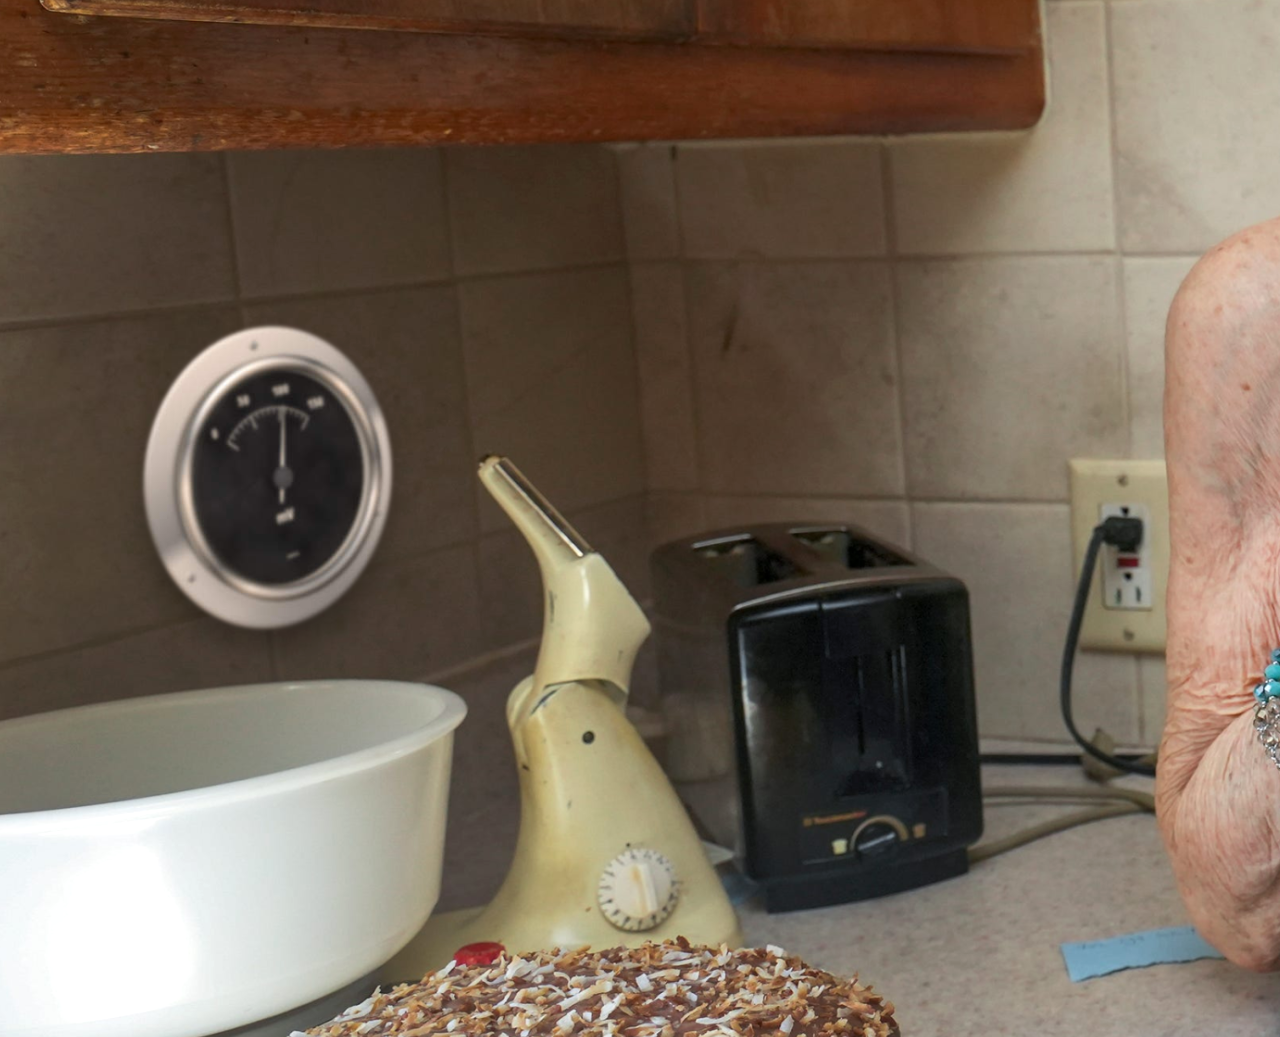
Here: 100 mV
